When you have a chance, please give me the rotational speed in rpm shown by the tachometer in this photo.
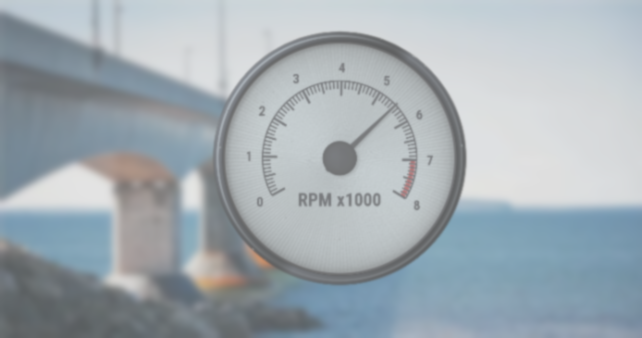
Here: 5500 rpm
